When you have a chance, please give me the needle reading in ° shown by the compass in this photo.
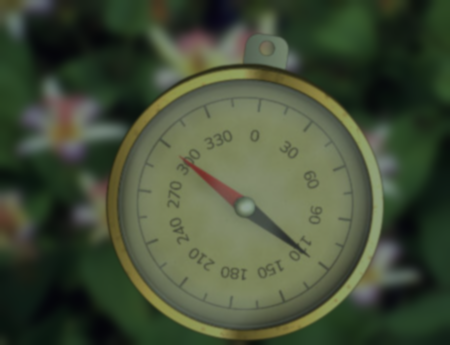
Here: 300 °
